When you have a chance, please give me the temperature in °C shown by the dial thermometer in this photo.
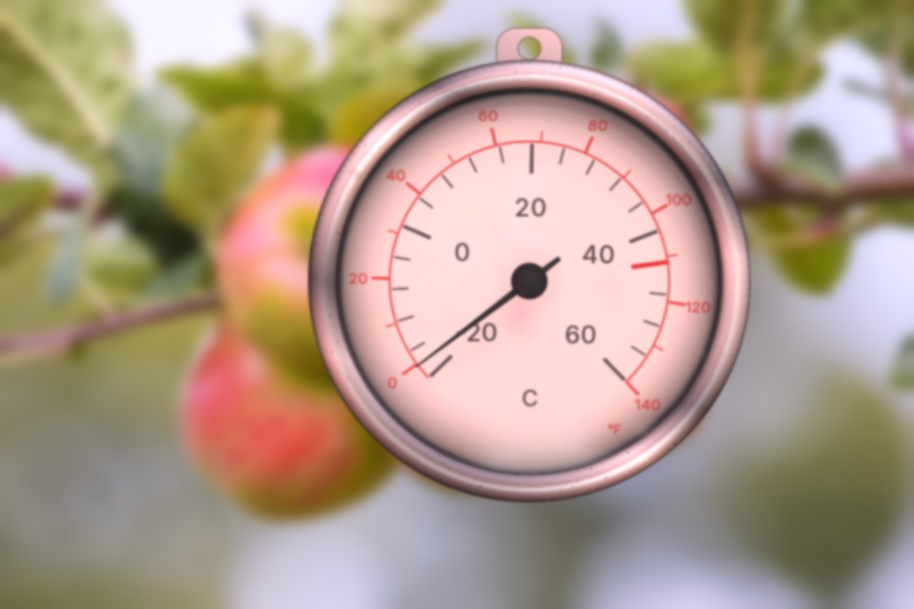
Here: -18 °C
